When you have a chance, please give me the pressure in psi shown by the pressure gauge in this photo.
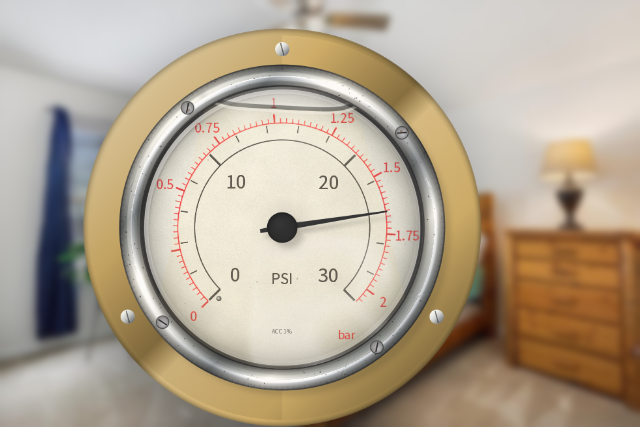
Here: 24 psi
